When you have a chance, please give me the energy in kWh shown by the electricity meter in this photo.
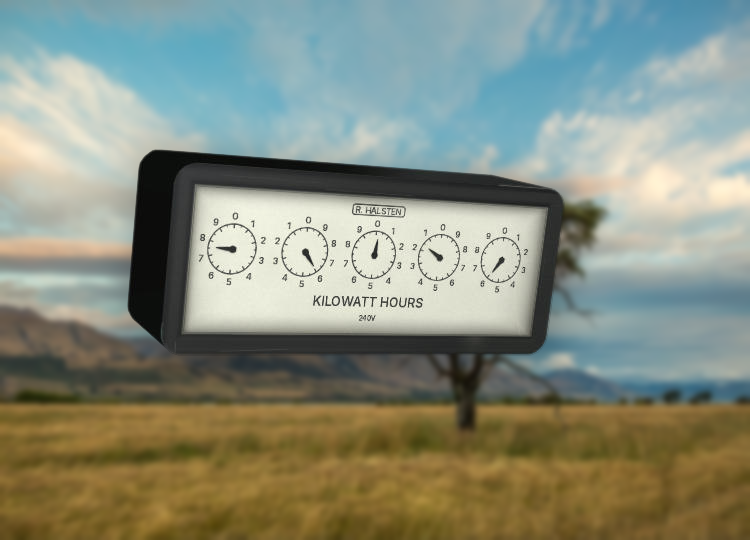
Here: 76016 kWh
